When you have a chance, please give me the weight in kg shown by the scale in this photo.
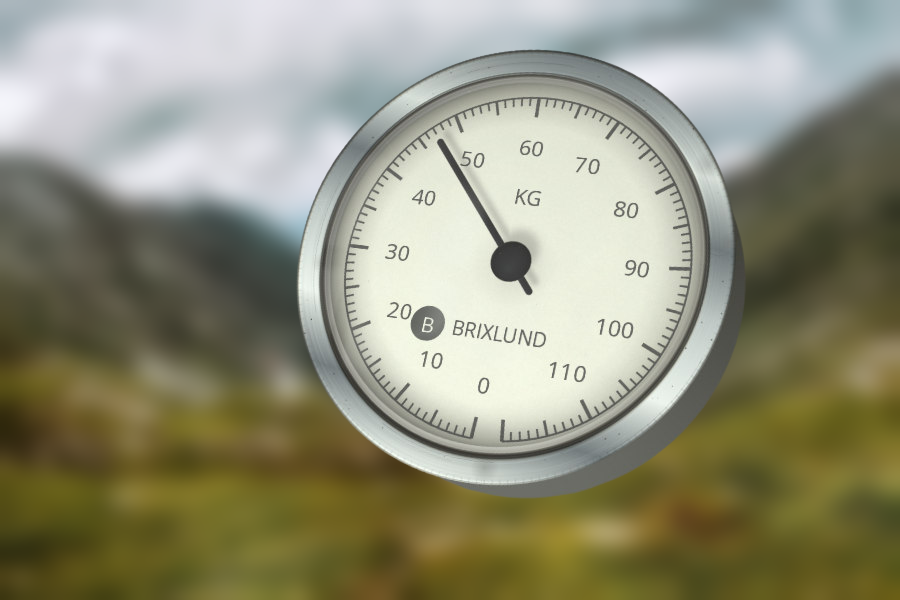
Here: 47 kg
